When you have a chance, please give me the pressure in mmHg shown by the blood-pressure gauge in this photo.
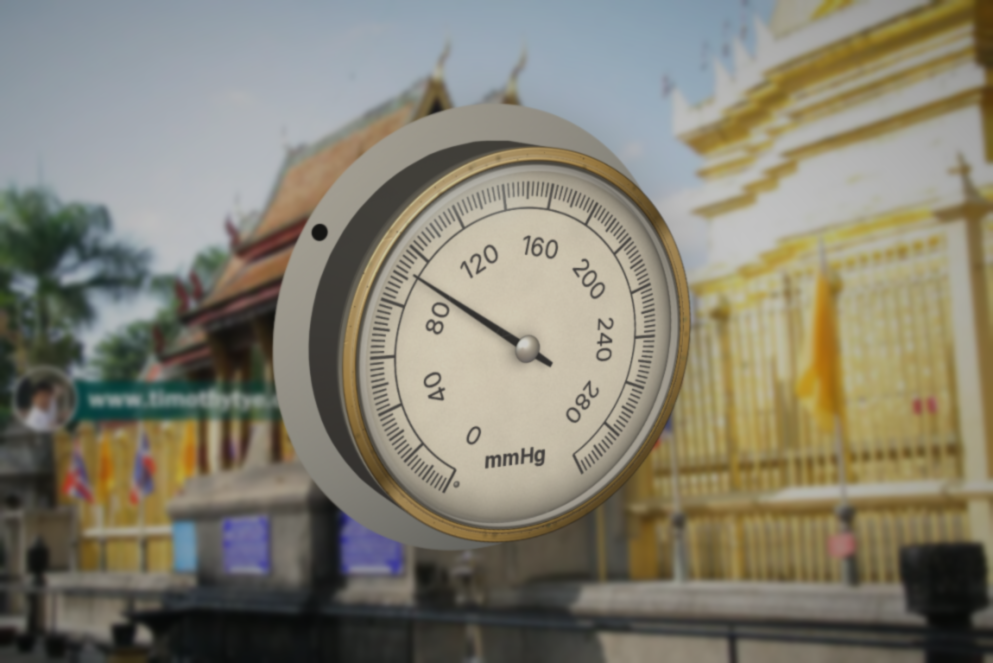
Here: 92 mmHg
